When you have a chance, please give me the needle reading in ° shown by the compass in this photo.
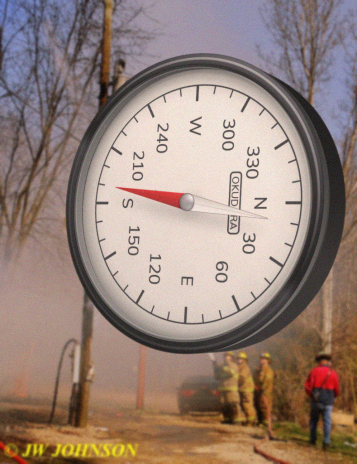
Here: 190 °
